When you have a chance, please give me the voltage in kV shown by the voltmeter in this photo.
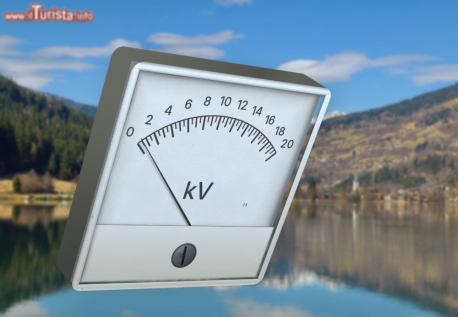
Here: 0.5 kV
